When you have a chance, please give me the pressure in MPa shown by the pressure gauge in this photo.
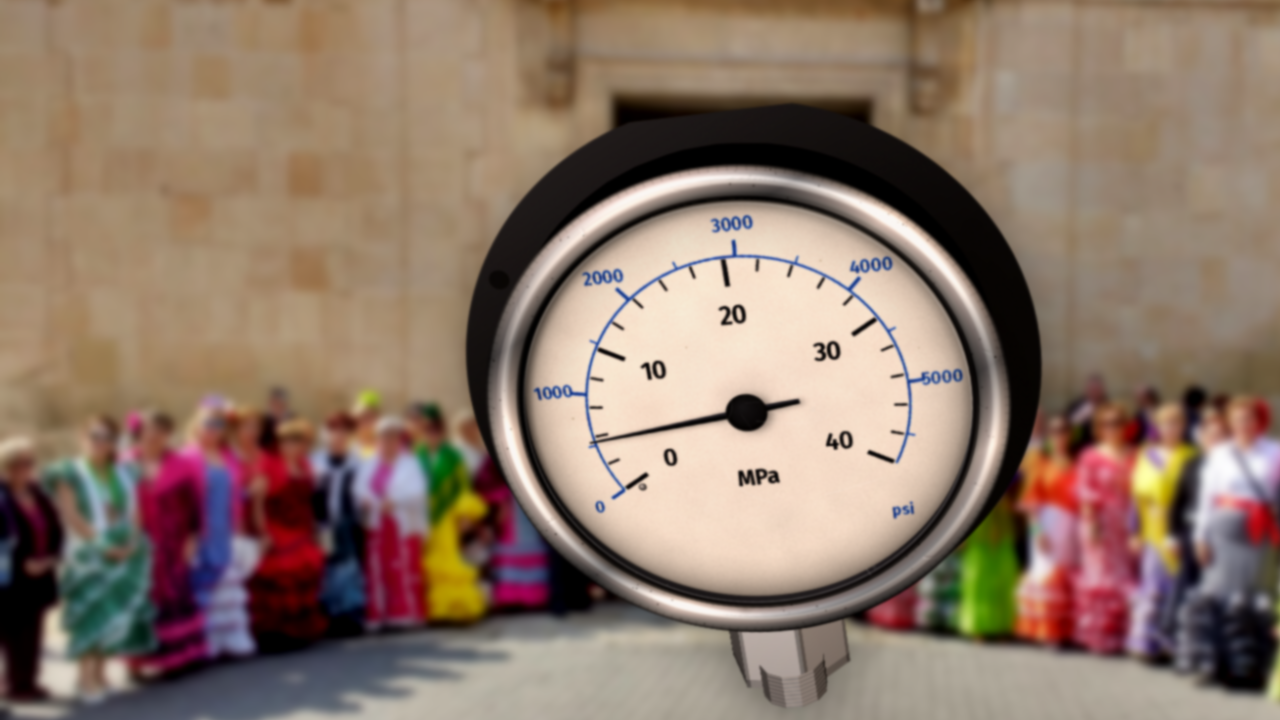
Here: 4 MPa
